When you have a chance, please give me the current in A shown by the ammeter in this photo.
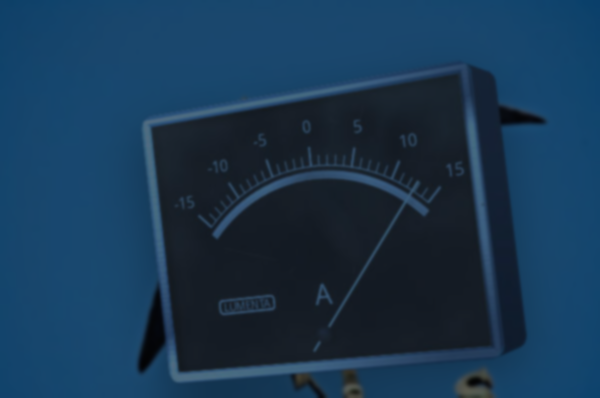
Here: 13 A
